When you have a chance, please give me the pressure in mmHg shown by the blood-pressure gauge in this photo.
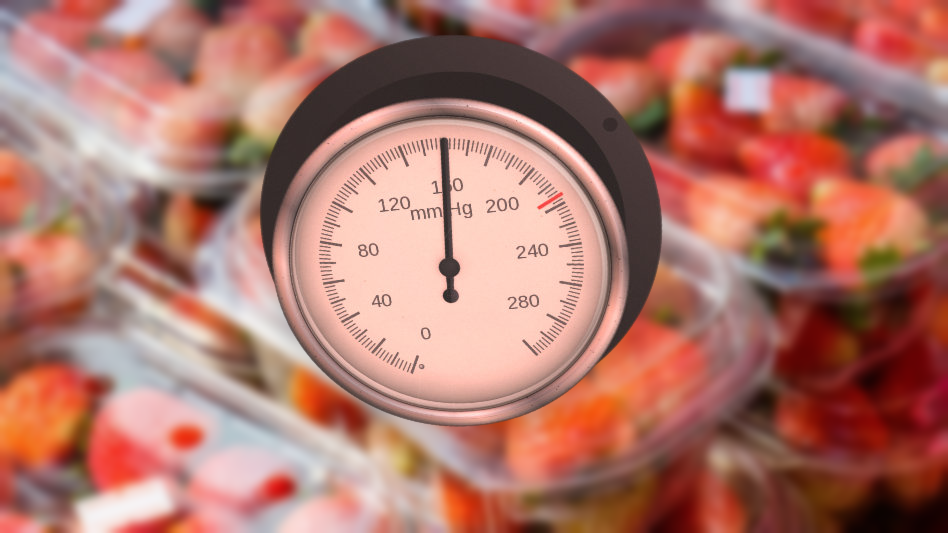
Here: 160 mmHg
